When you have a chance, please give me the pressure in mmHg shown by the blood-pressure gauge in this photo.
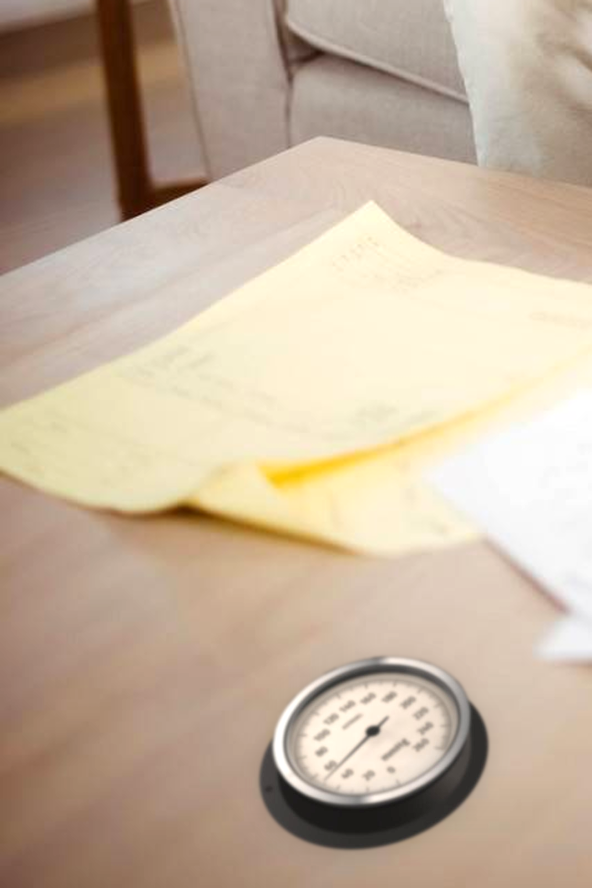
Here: 50 mmHg
